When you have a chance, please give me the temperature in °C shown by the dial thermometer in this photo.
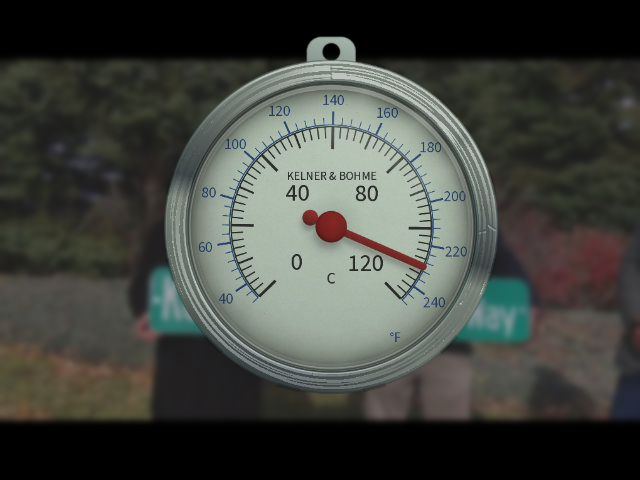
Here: 110 °C
